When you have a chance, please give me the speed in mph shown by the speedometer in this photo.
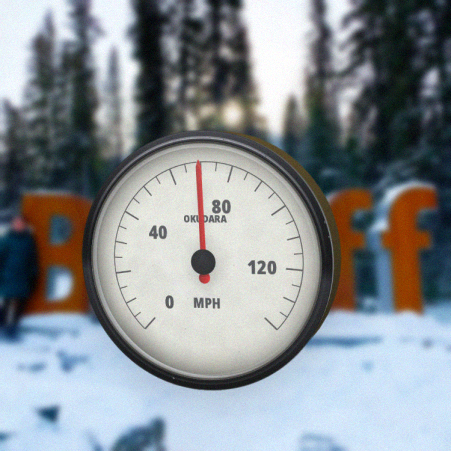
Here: 70 mph
